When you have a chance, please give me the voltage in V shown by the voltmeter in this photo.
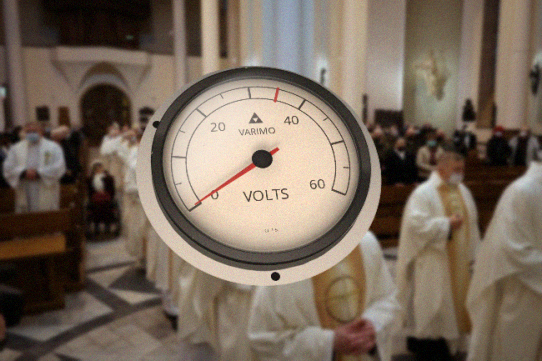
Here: 0 V
